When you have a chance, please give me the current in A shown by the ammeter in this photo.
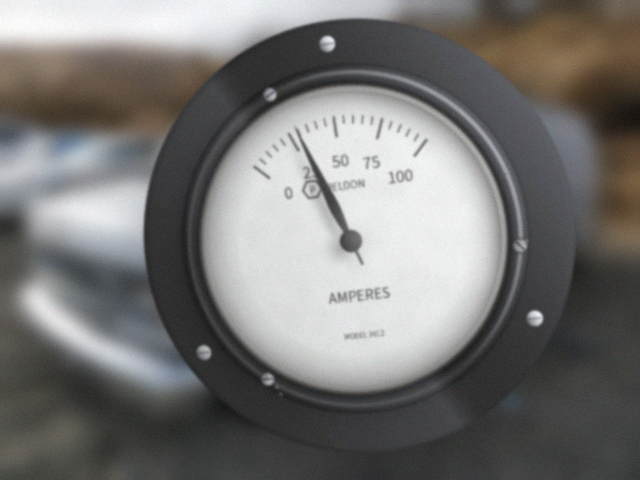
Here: 30 A
